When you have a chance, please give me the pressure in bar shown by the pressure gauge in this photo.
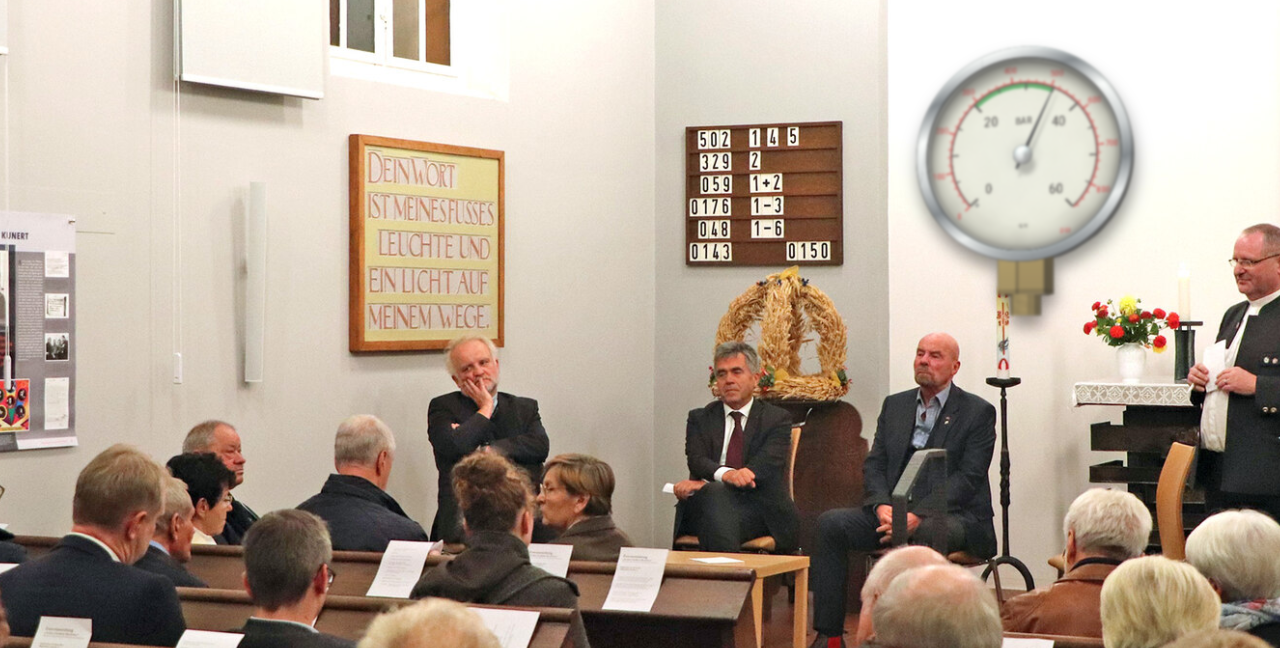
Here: 35 bar
